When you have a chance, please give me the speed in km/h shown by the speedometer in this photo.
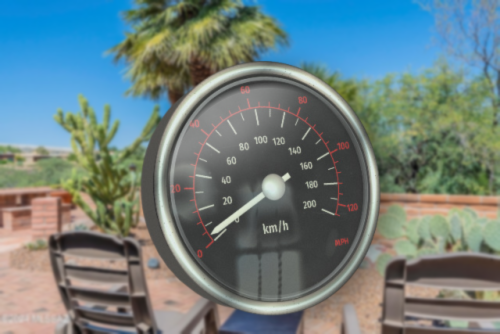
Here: 5 km/h
